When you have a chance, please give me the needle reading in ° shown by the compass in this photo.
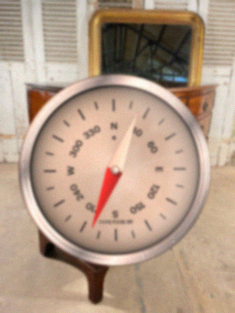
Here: 202.5 °
